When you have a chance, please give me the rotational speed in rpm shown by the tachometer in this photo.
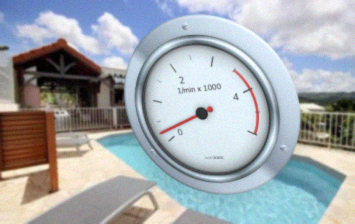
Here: 250 rpm
